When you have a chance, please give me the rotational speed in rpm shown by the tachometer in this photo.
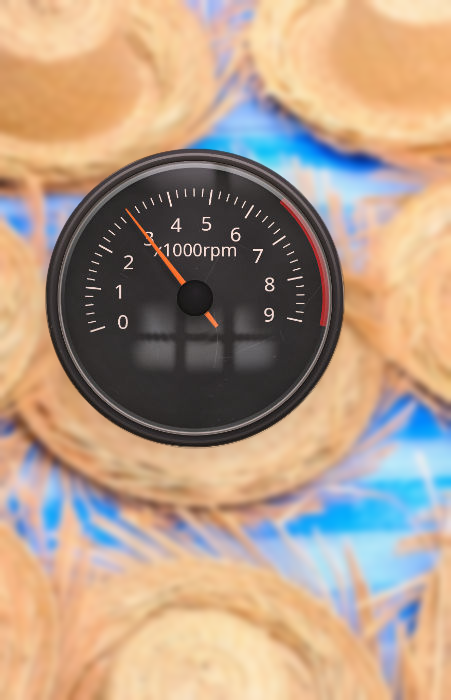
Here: 3000 rpm
